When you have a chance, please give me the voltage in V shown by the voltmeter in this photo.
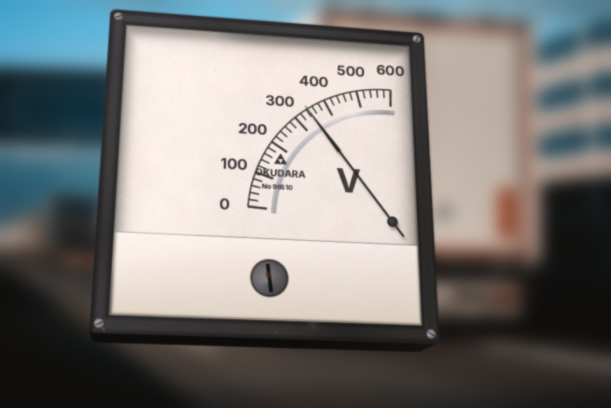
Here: 340 V
